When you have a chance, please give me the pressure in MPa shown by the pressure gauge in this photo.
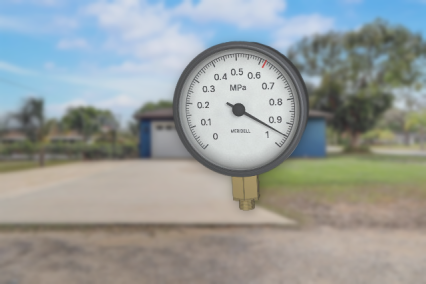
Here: 0.95 MPa
